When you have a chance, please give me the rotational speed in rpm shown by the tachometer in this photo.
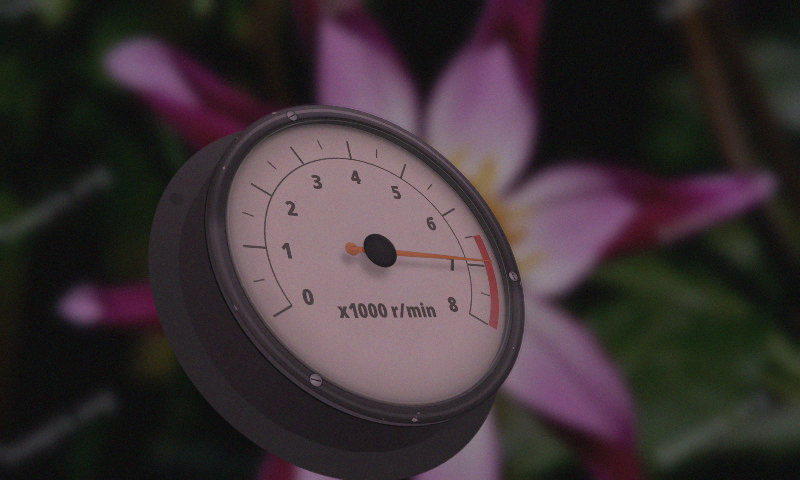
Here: 7000 rpm
